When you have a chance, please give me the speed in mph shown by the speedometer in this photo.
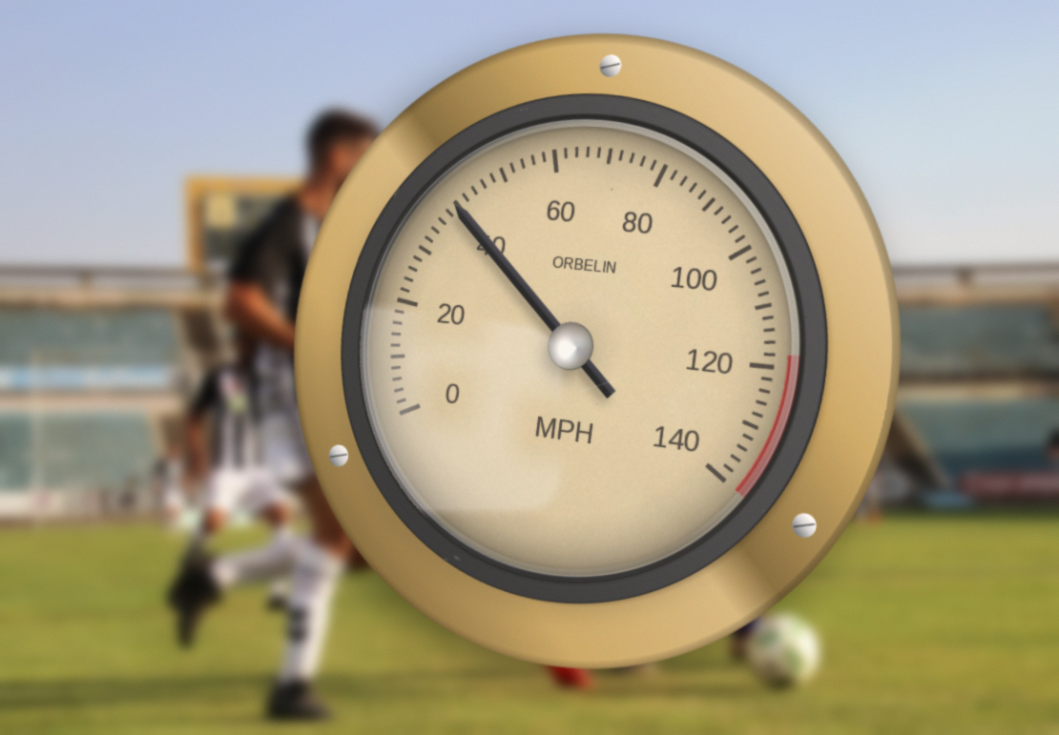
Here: 40 mph
